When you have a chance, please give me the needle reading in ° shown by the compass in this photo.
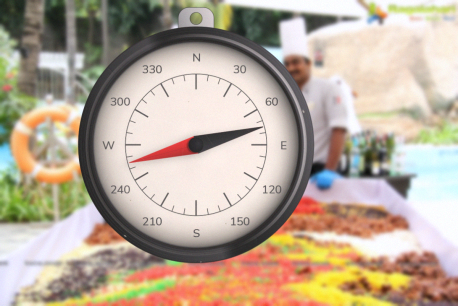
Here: 255 °
